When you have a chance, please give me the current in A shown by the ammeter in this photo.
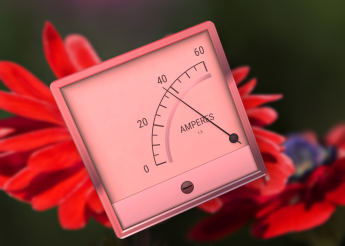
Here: 37.5 A
